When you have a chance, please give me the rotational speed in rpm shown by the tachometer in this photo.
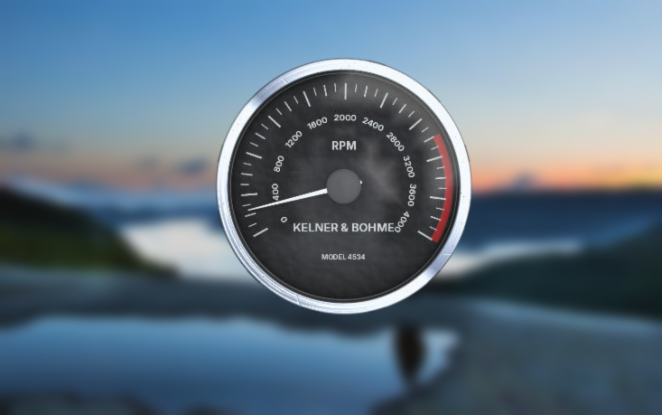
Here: 250 rpm
